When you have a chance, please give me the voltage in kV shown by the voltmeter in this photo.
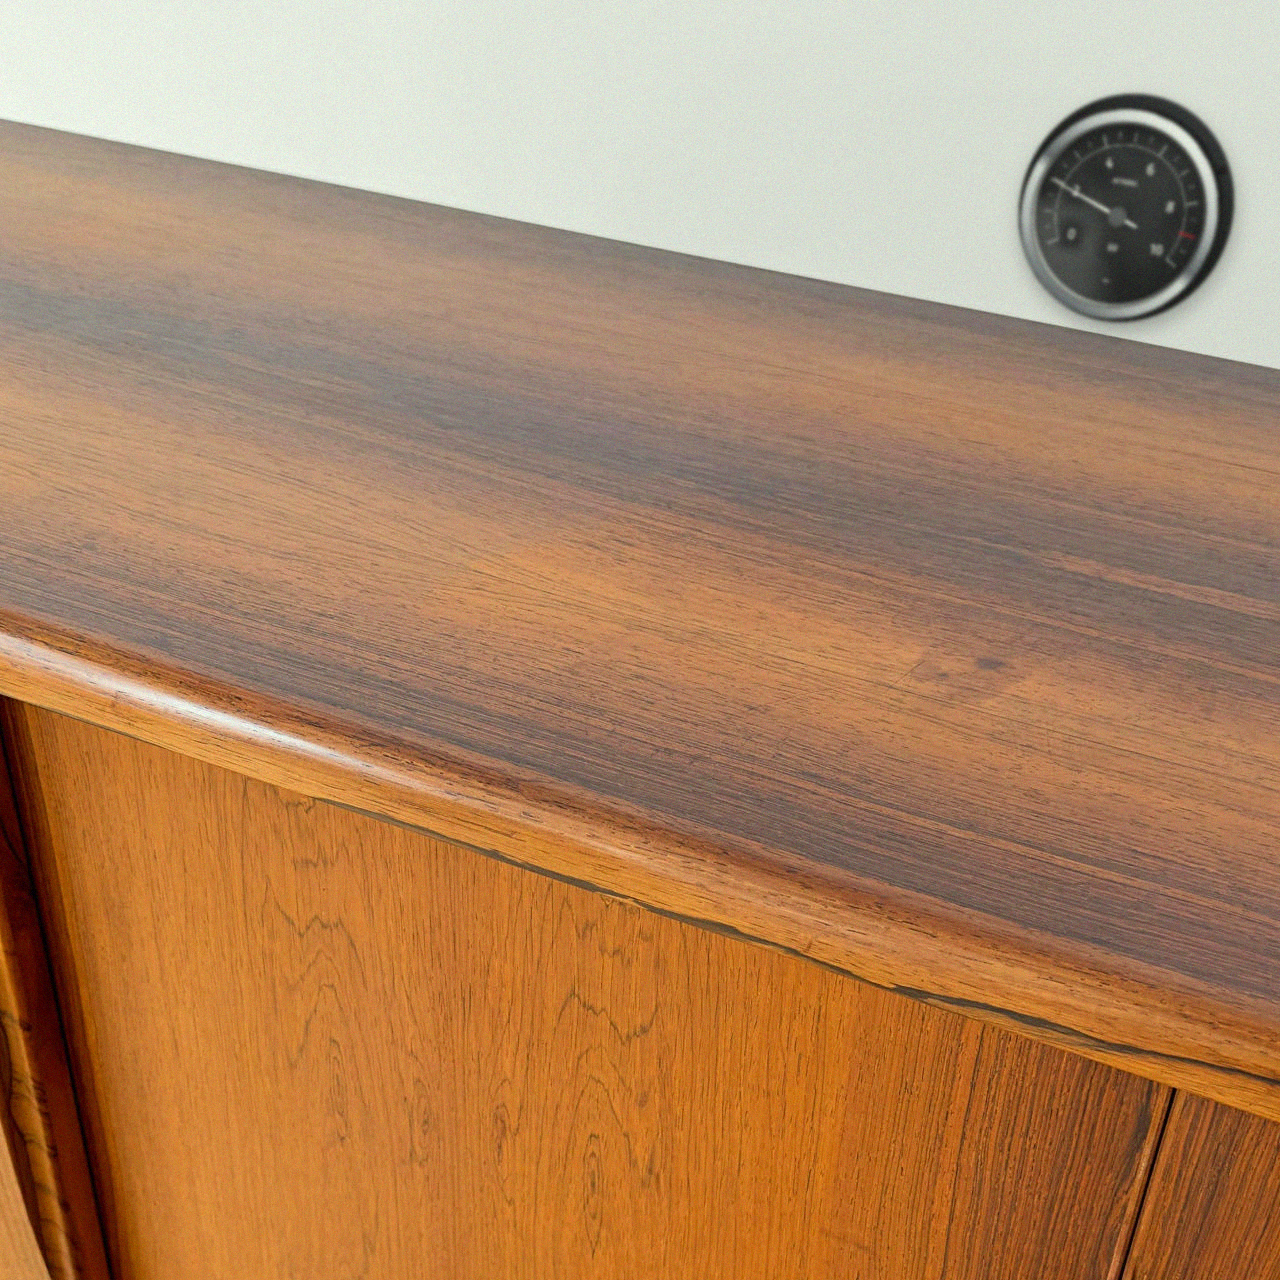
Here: 2 kV
